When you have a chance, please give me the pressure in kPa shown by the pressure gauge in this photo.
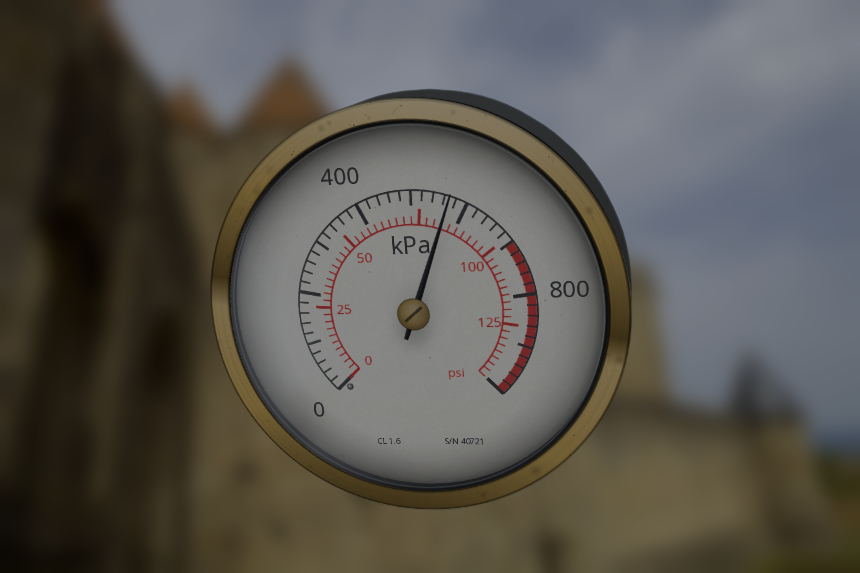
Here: 570 kPa
